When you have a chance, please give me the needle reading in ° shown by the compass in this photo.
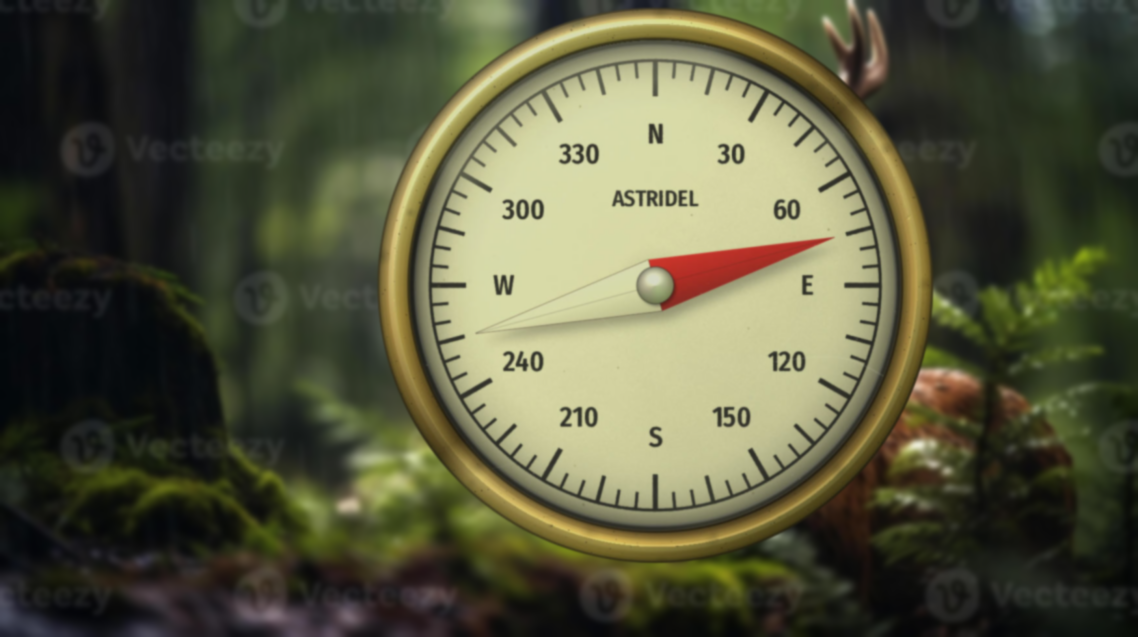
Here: 75 °
